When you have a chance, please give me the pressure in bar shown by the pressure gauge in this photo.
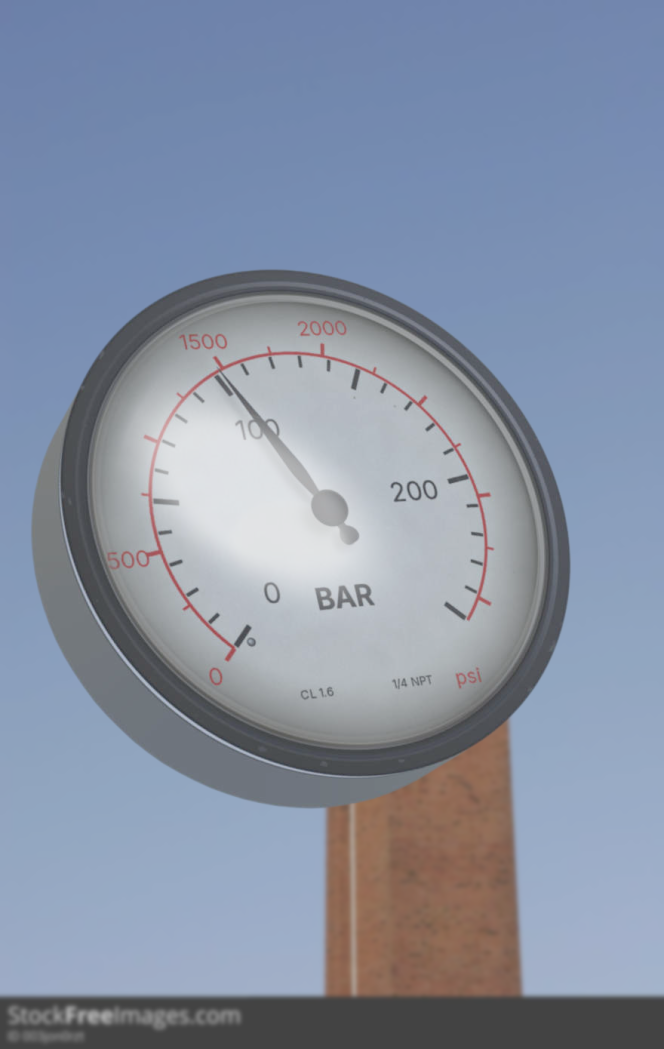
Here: 100 bar
